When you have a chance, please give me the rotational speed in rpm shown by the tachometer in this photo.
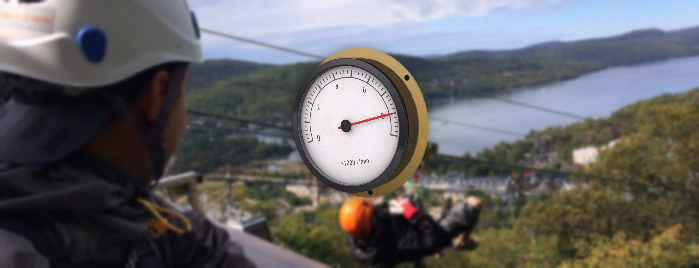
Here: 8000 rpm
